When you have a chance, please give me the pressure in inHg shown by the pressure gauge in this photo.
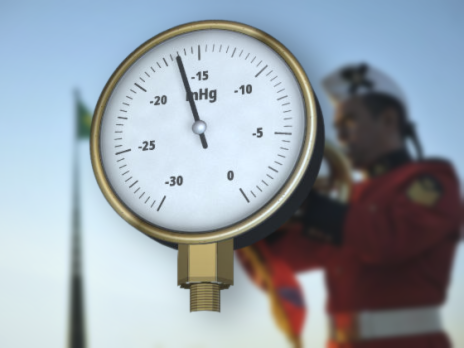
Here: -16.5 inHg
